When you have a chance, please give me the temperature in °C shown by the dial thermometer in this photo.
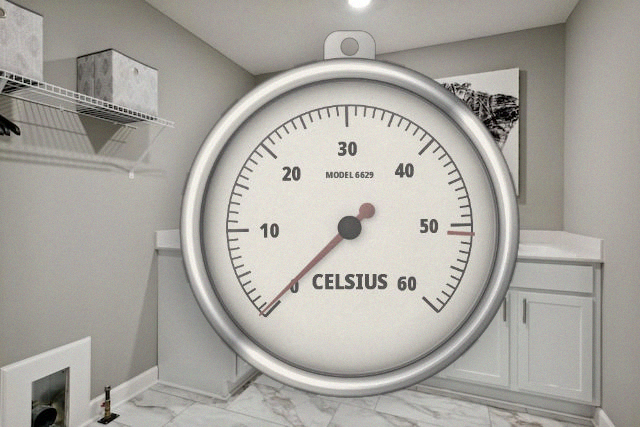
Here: 0.5 °C
